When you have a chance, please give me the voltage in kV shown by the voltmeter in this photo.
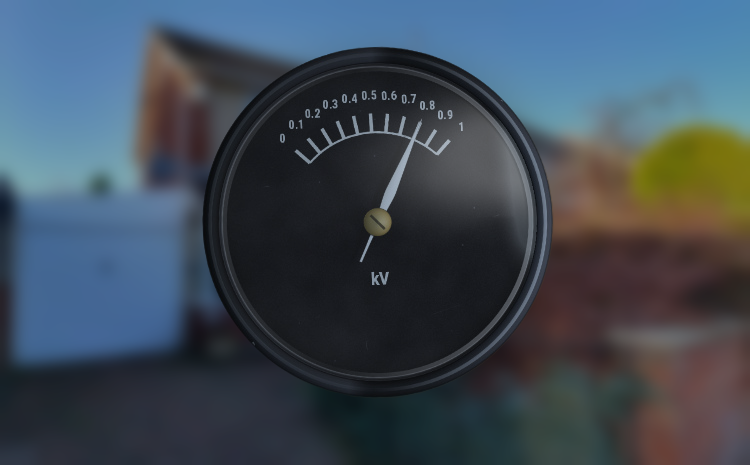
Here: 0.8 kV
